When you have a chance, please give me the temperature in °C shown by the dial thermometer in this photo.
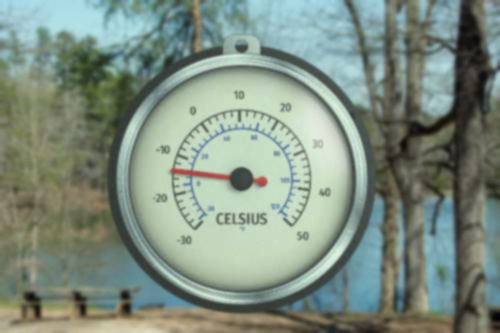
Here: -14 °C
